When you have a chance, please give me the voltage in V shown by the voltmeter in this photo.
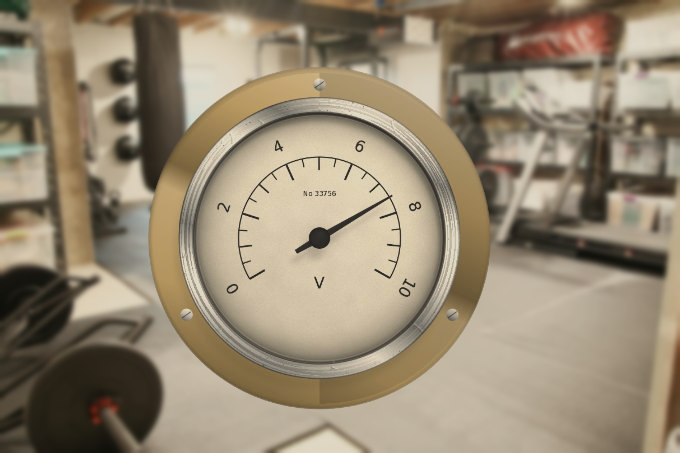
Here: 7.5 V
